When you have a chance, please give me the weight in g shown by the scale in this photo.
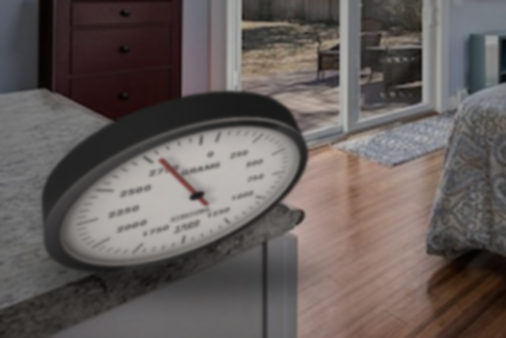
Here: 2800 g
